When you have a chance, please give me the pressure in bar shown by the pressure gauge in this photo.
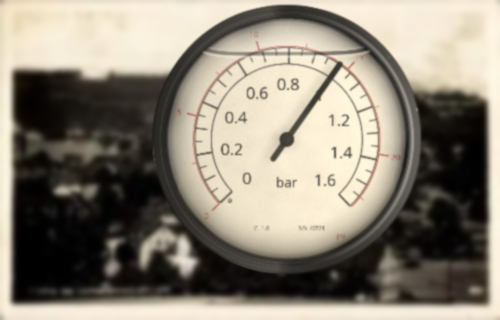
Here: 1 bar
